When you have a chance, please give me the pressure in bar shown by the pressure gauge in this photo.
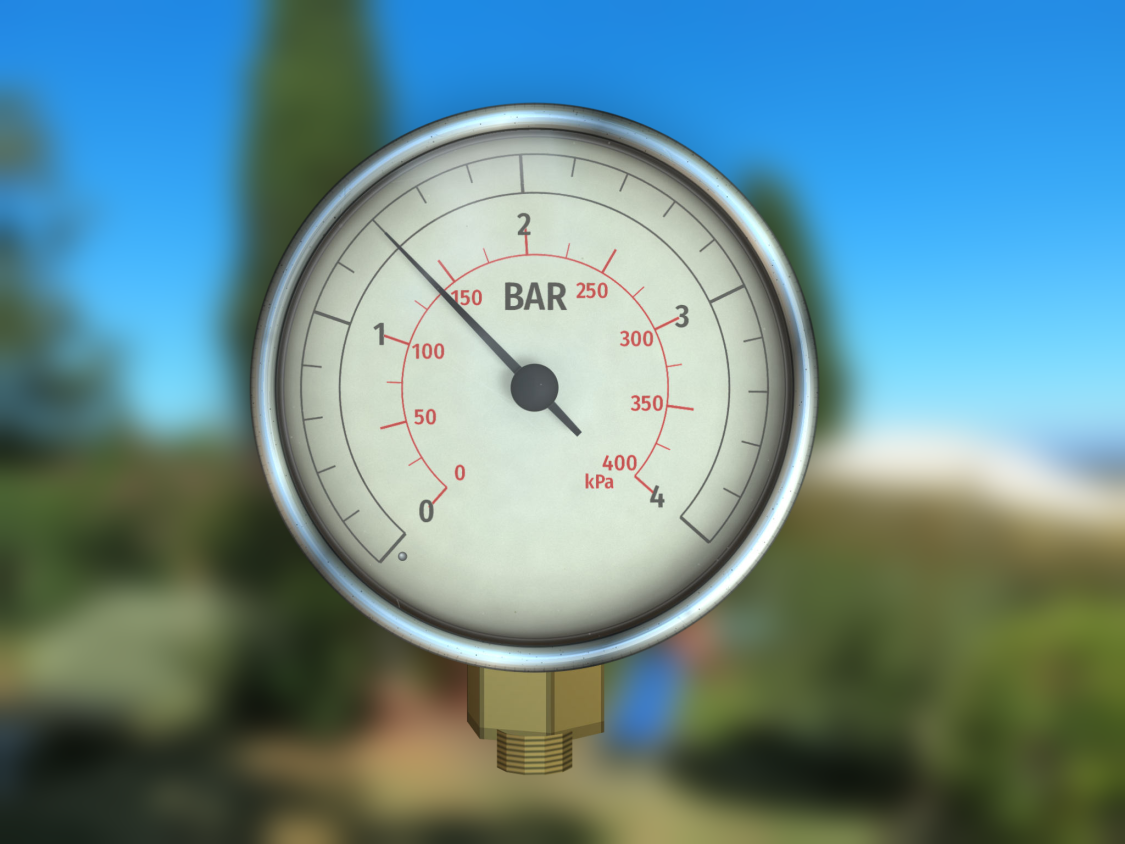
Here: 1.4 bar
